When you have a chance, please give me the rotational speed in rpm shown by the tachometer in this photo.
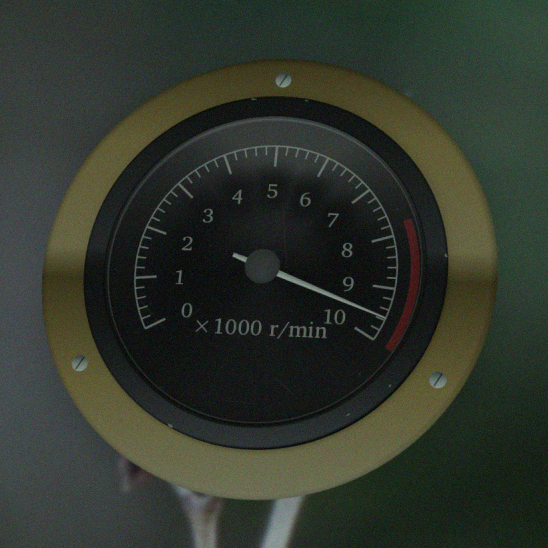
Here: 9600 rpm
